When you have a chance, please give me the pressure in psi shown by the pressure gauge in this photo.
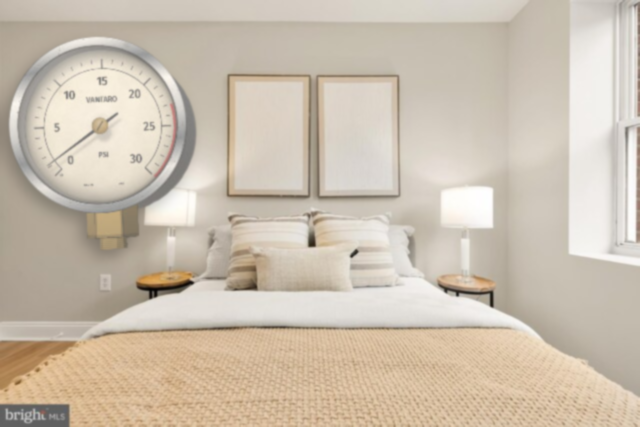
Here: 1 psi
